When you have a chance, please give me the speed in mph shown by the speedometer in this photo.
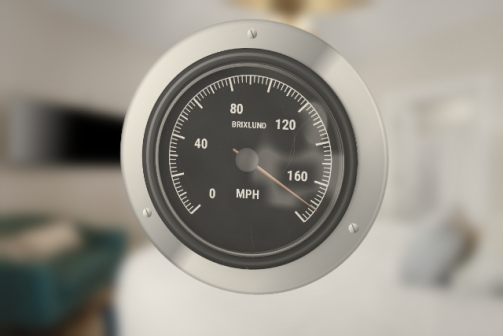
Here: 172 mph
